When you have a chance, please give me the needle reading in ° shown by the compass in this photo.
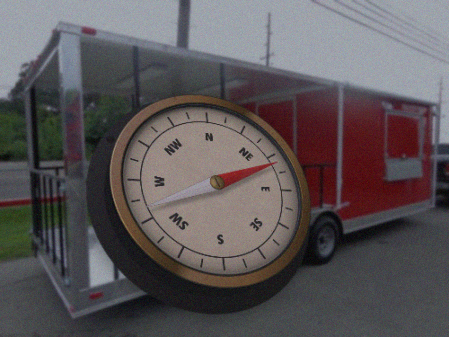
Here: 67.5 °
